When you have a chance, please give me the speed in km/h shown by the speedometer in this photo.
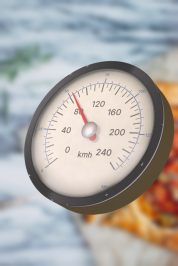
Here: 85 km/h
